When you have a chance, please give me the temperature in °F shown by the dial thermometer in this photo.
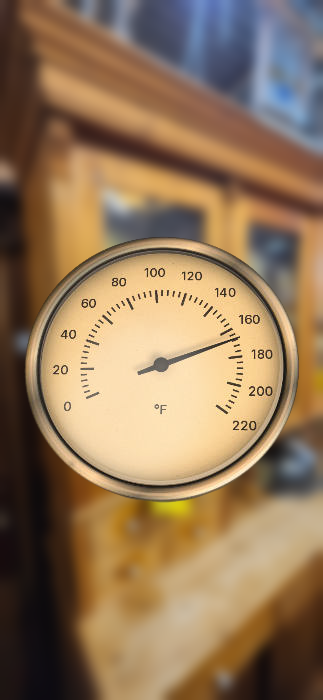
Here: 168 °F
